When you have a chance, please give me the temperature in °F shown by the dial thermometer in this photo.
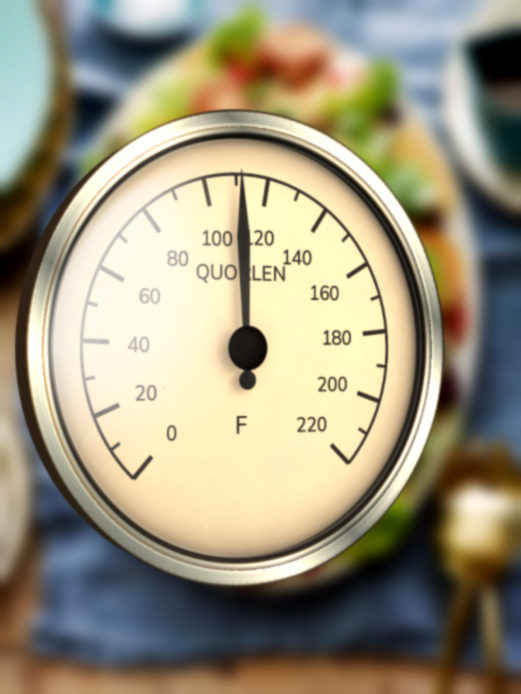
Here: 110 °F
